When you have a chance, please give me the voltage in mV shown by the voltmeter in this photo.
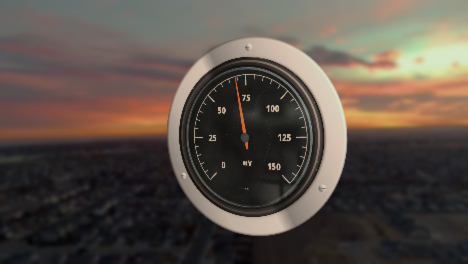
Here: 70 mV
